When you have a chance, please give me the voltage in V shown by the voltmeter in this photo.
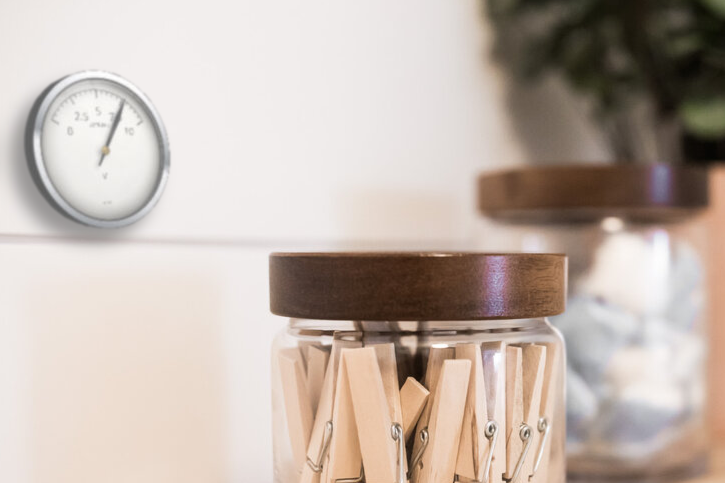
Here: 7.5 V
